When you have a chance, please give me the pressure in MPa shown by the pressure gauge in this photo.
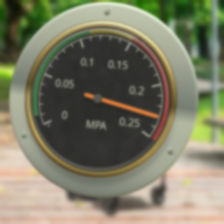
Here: 0.23 MPa
